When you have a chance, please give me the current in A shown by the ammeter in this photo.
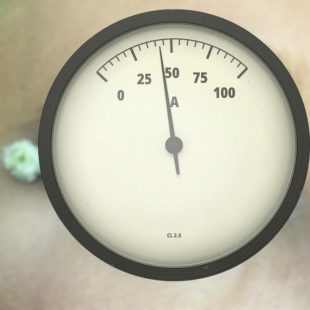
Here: 42.5 A
